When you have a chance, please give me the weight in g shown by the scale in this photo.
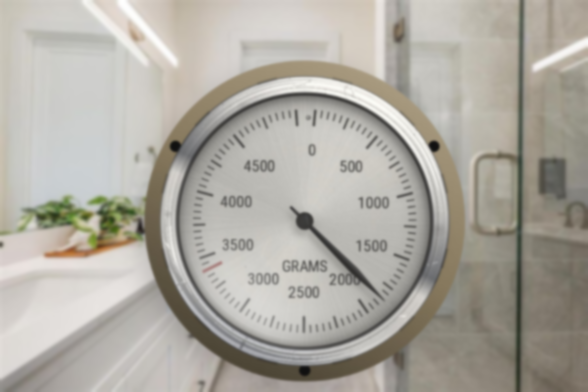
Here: 1850 g
